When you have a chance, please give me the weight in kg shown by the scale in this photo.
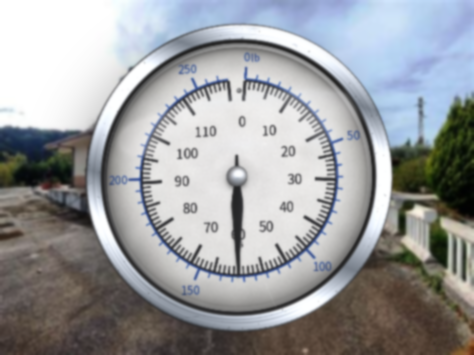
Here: 60 kg
